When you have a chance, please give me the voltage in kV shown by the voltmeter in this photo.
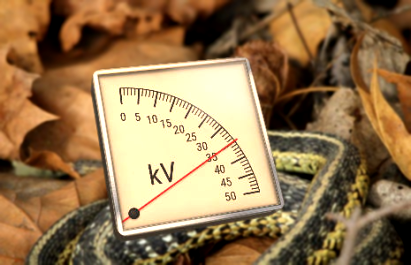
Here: 35 kV
